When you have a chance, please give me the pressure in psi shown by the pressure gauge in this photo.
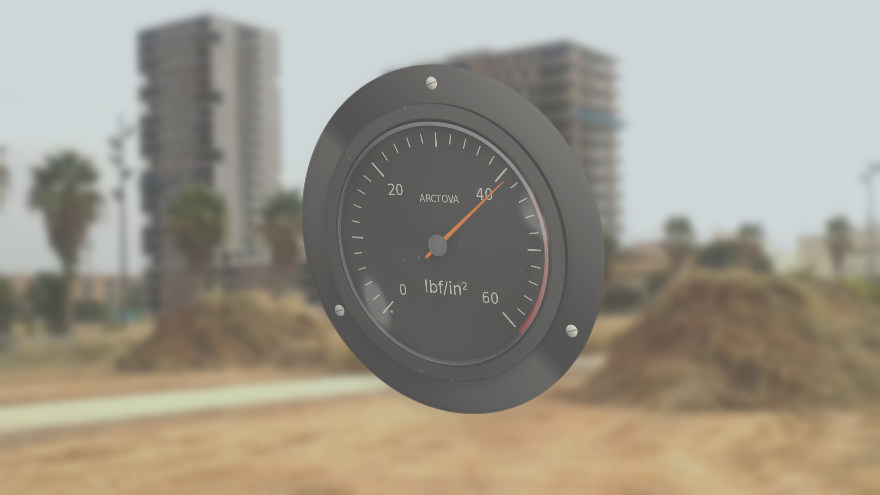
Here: 41 psi
